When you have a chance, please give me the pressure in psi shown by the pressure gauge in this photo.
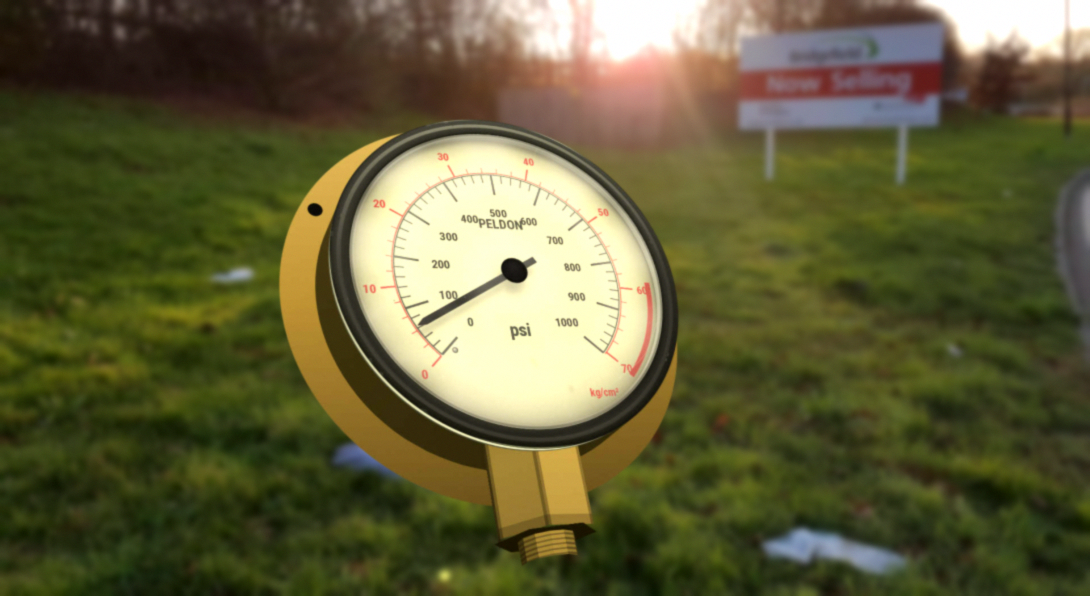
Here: 60 psi
